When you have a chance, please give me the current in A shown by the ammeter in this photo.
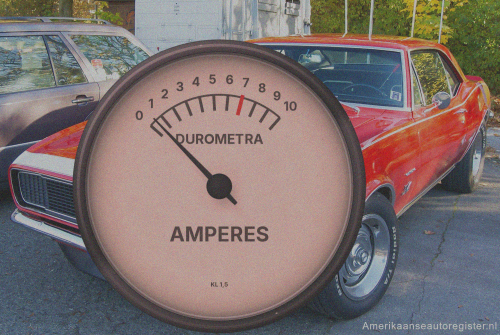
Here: 0.5 A
